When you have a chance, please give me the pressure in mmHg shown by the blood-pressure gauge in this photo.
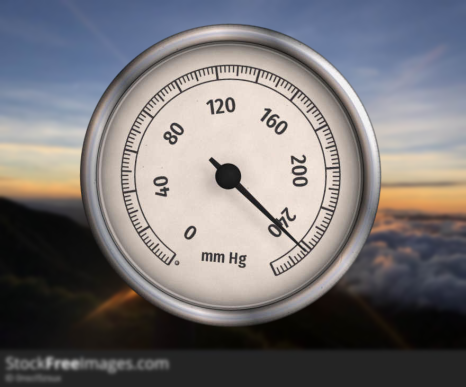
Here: 242 mmHg
